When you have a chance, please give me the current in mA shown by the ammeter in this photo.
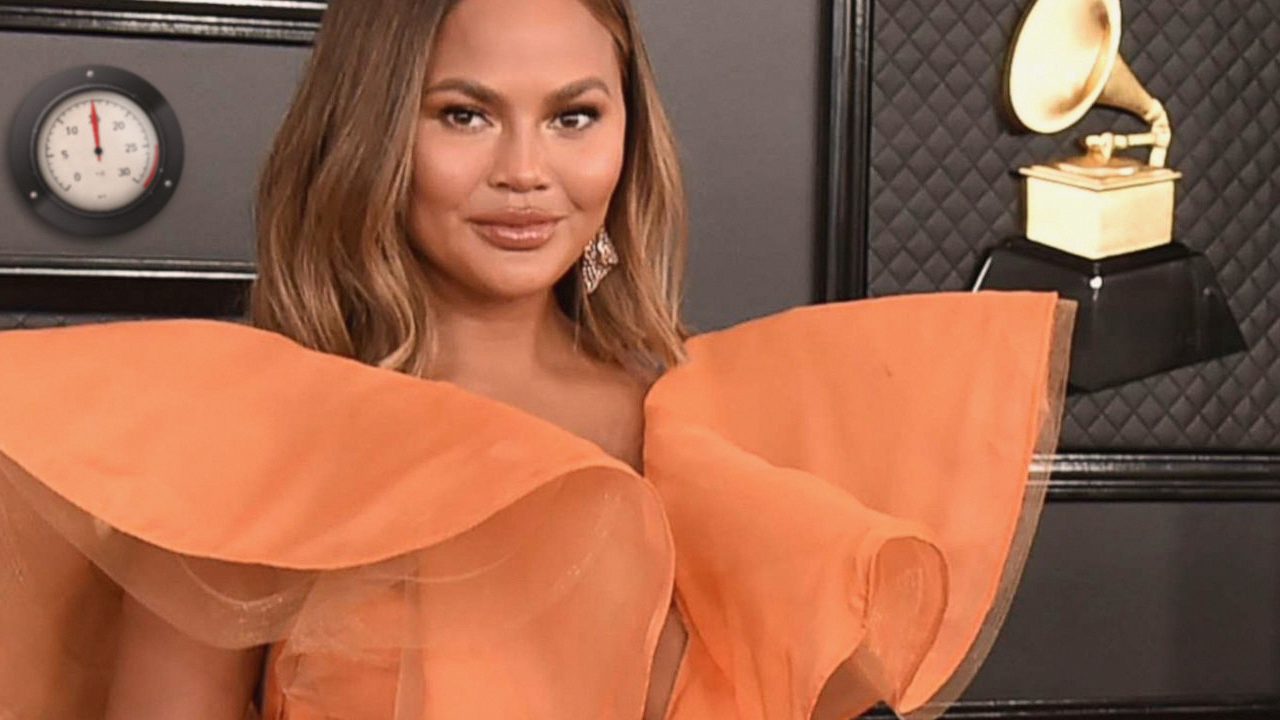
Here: 15 mA
